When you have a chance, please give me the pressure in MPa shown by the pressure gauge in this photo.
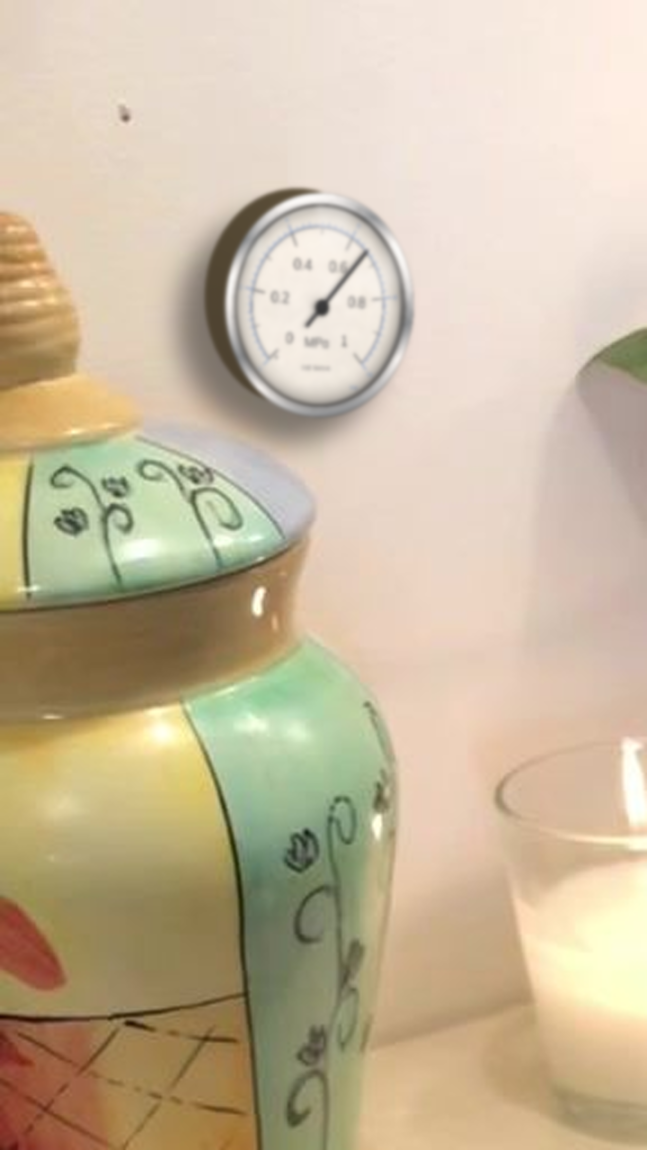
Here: 0.65 MPa
